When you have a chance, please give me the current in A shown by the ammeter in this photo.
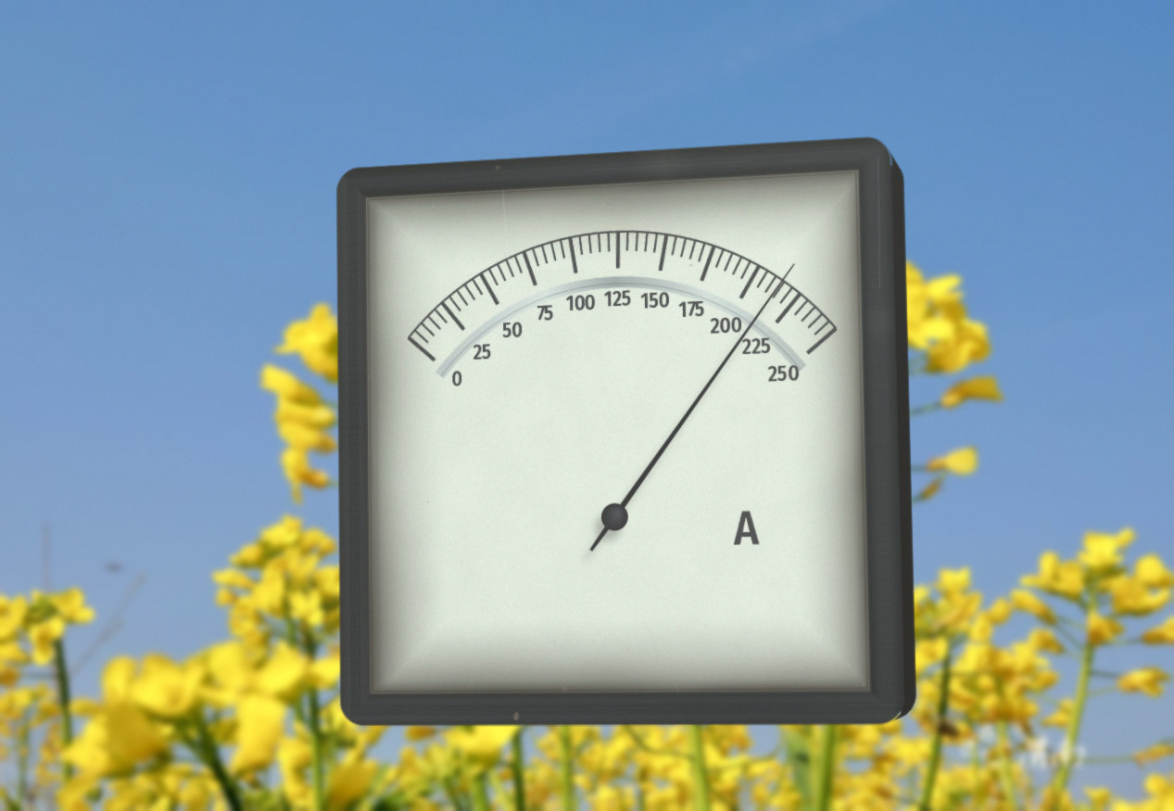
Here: 215 A
